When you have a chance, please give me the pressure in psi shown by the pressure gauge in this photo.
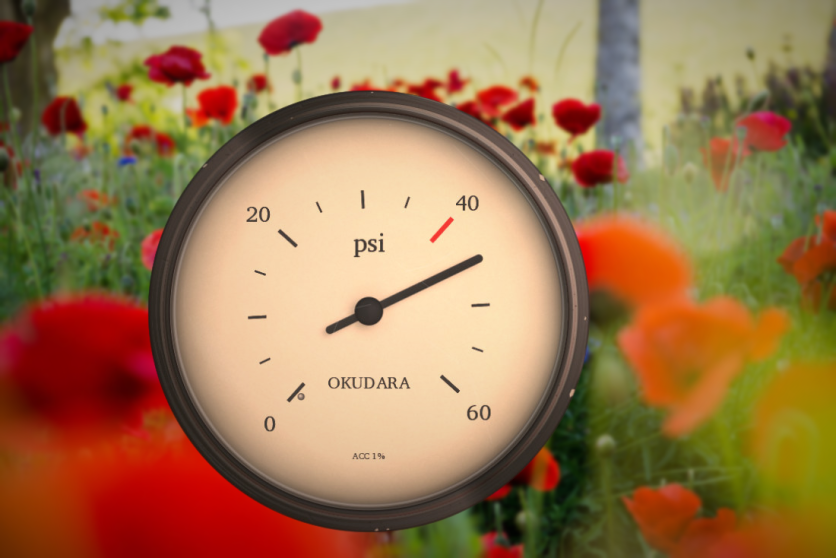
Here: 45 psi
